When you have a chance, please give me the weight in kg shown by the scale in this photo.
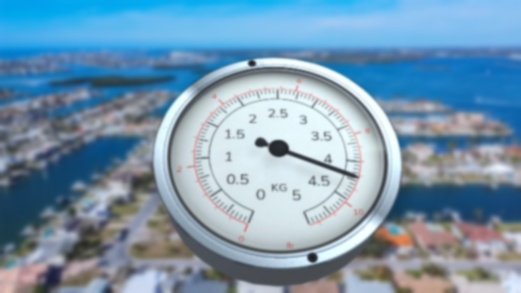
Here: 4.25 kg
